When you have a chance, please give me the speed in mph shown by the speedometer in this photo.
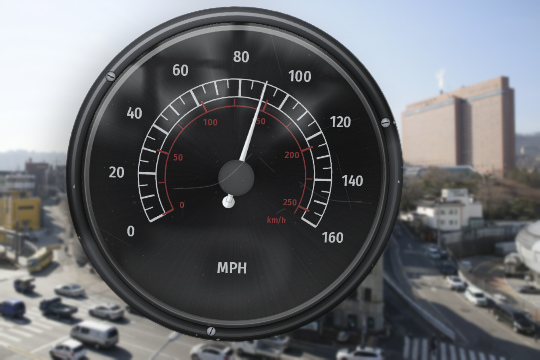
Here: 90 mph
